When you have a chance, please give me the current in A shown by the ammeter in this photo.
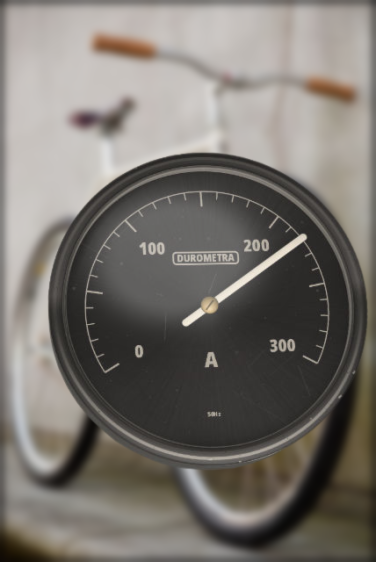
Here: 220 A
